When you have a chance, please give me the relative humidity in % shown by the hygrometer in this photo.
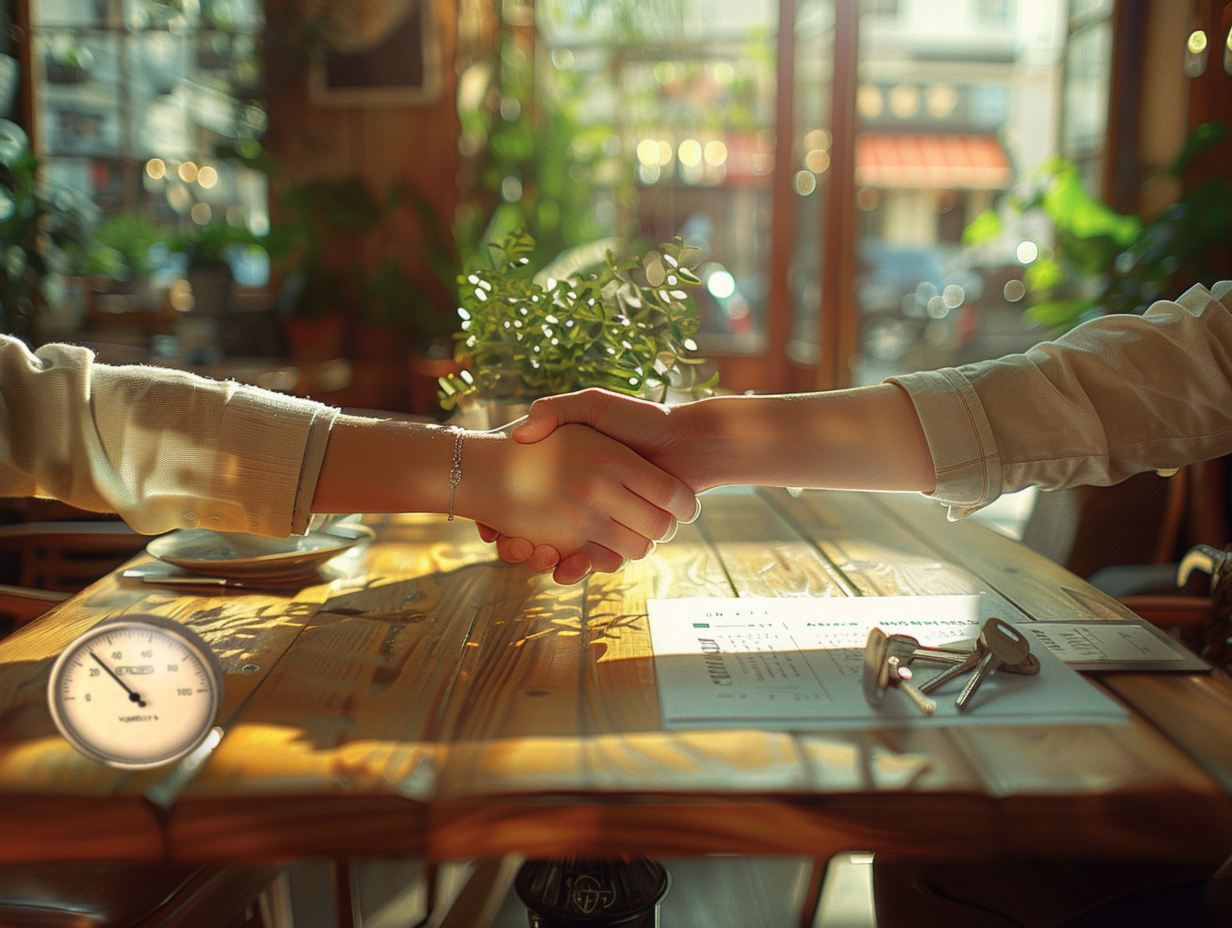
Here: 30 %
